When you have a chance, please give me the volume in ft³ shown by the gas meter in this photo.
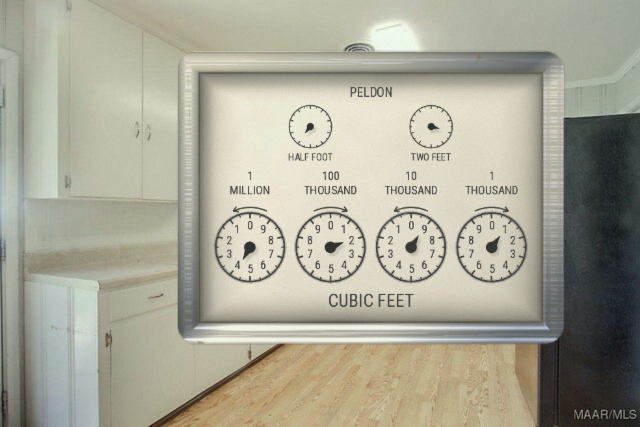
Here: 419100 ft³
